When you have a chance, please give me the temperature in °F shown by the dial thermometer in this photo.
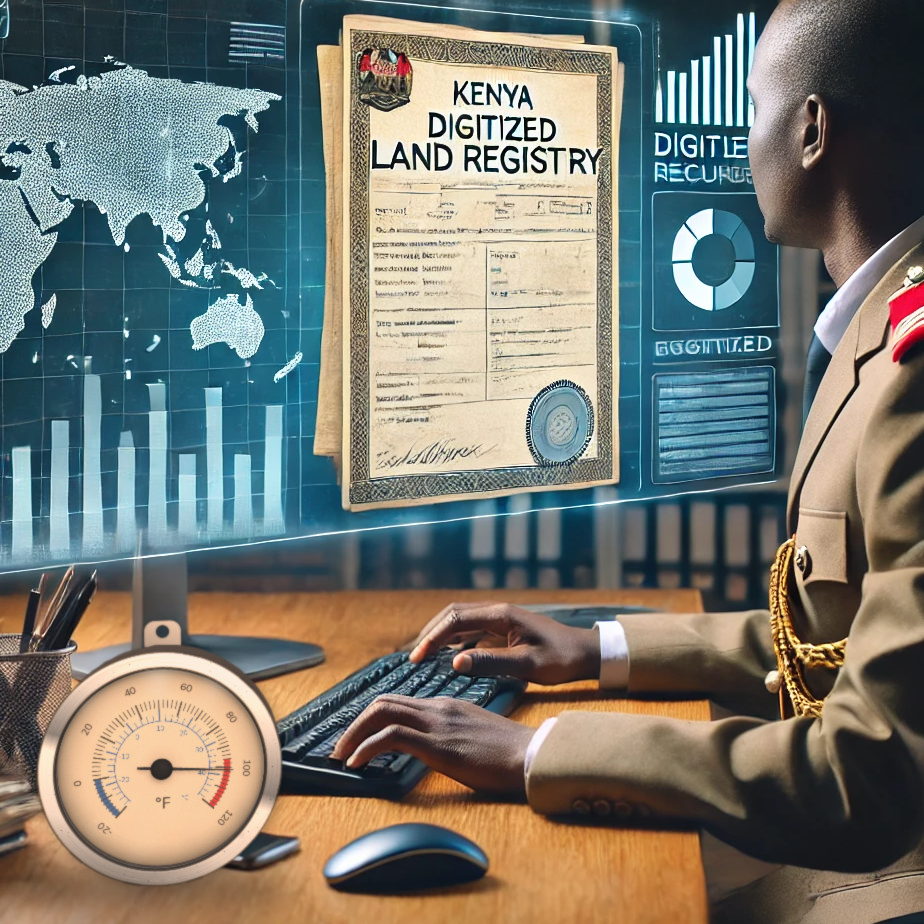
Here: 100 °F
